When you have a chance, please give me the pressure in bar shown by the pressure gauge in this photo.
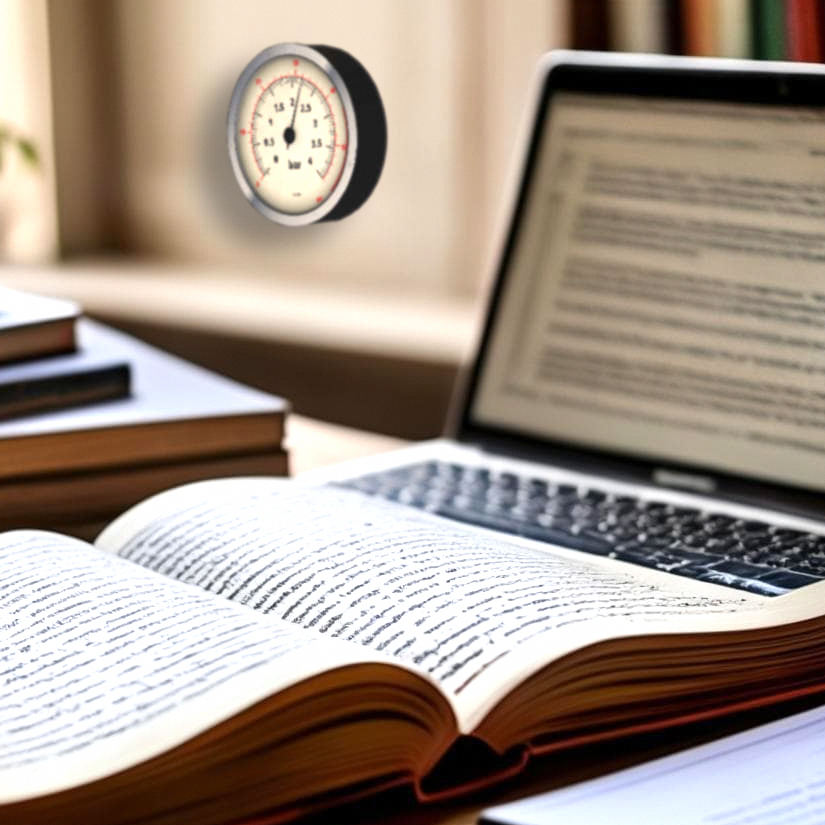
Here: 2.25 bar
